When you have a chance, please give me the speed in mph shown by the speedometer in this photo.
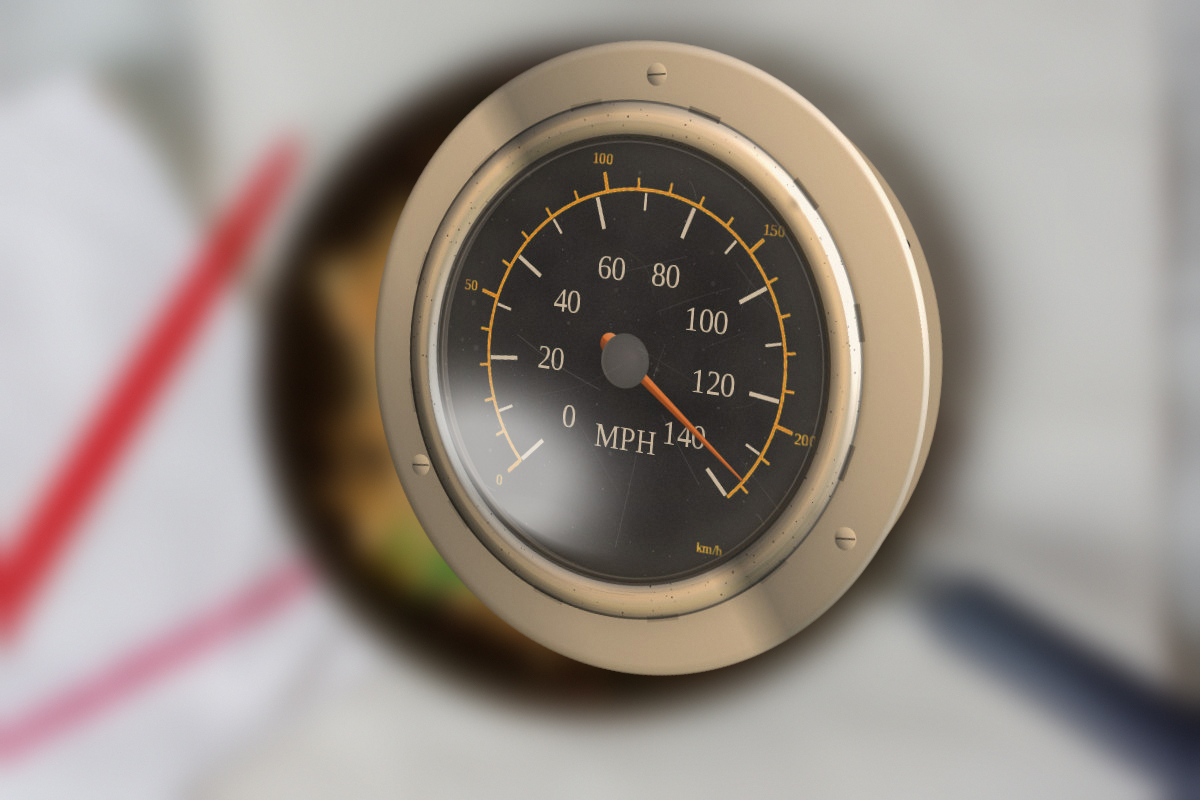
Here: 135 mph
